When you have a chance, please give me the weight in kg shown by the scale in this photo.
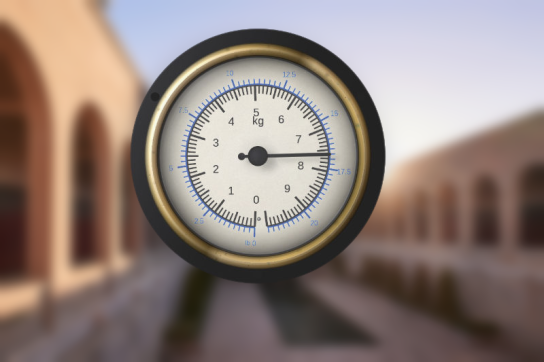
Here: 7.6 kg
